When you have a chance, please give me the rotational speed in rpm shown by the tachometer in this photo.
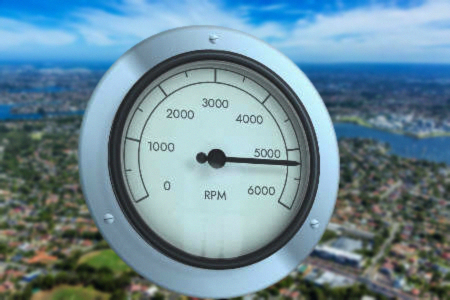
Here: 5250 rpm
